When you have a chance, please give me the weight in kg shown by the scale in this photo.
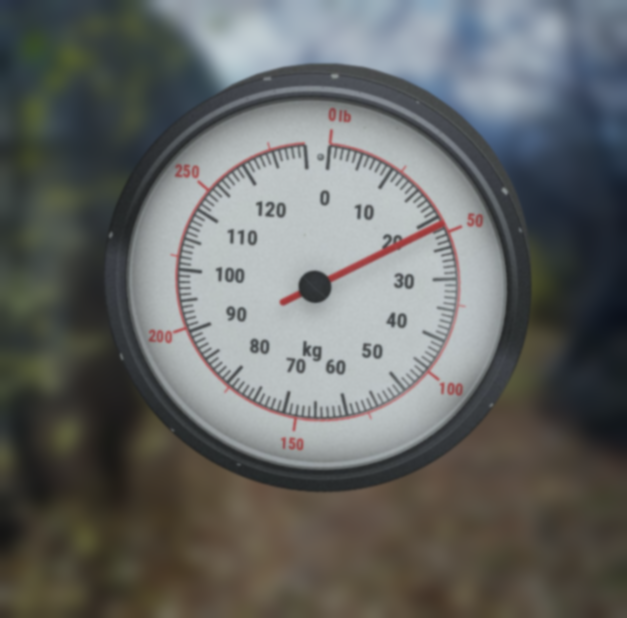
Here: 21 kg
